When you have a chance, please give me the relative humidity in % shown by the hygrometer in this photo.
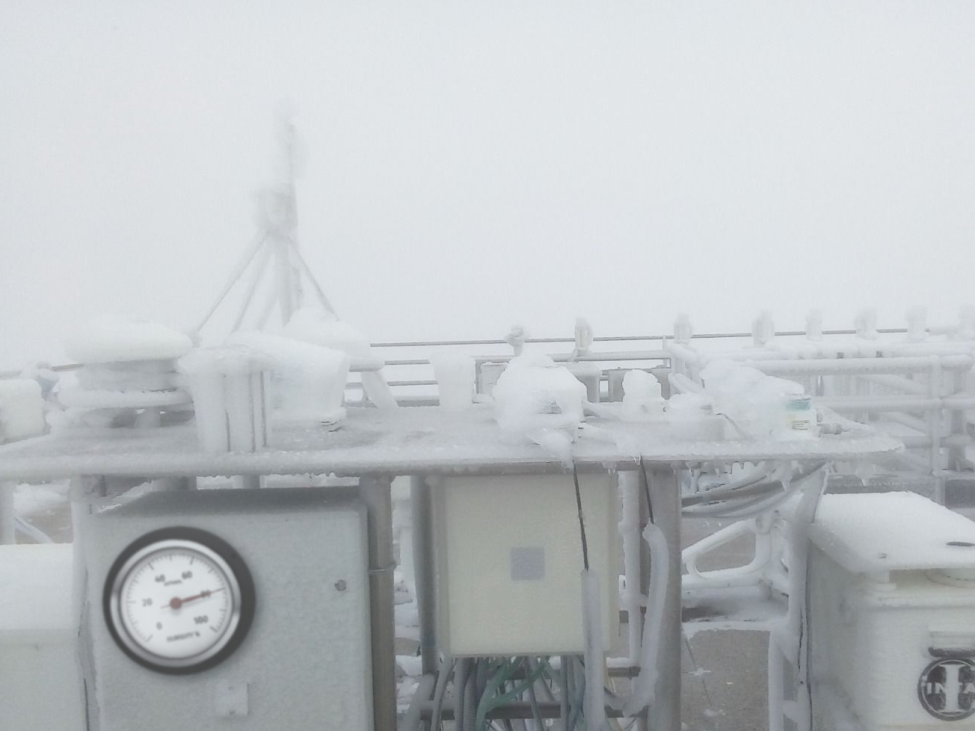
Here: 80 %
